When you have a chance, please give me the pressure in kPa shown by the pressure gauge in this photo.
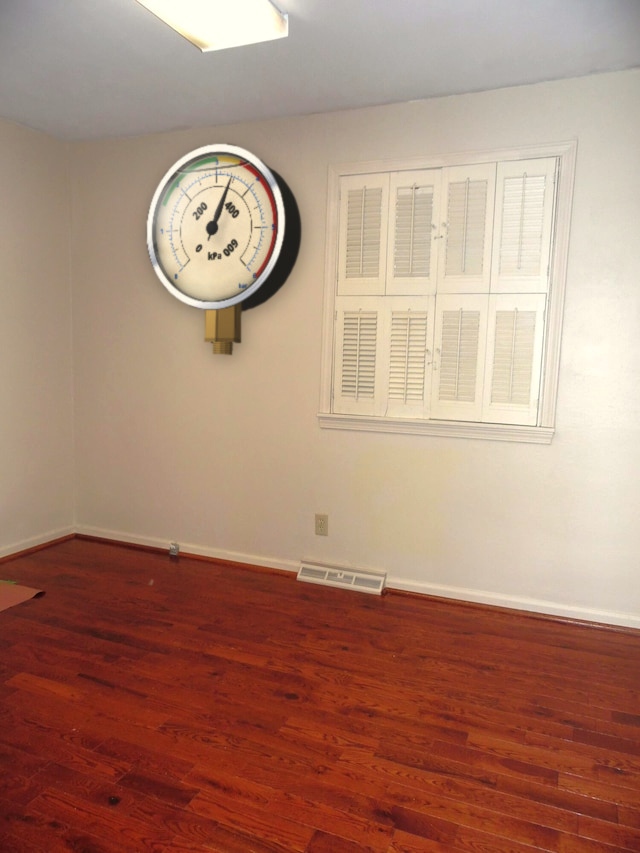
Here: 350 kPa
